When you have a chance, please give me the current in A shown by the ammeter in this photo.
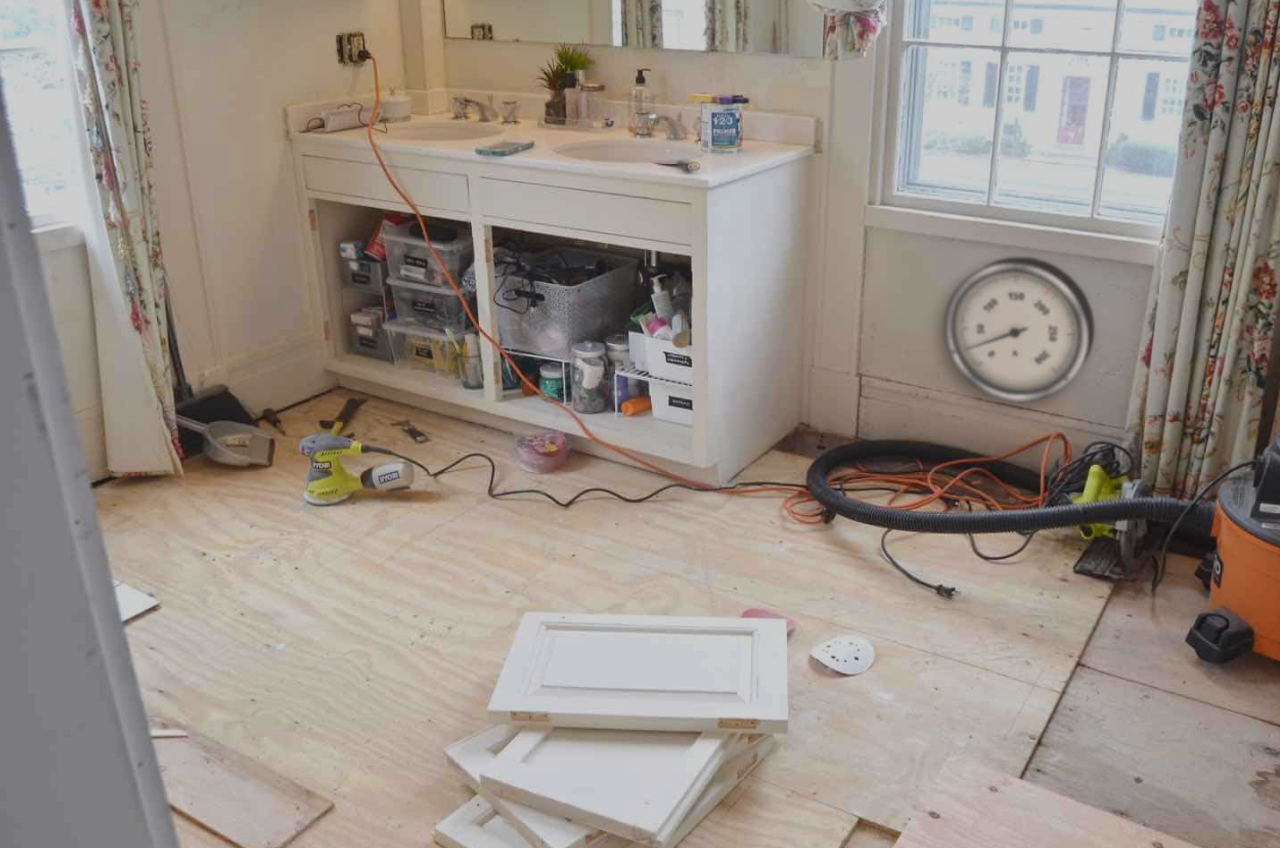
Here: 25 A
